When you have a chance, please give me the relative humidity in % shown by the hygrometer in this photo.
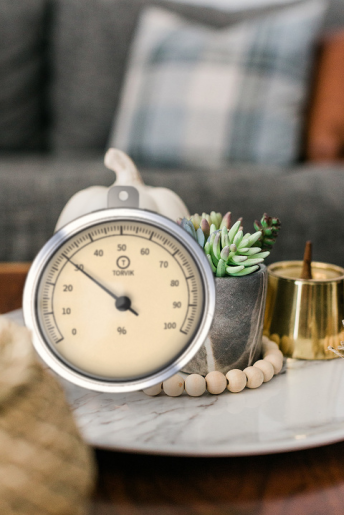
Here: 30 %
